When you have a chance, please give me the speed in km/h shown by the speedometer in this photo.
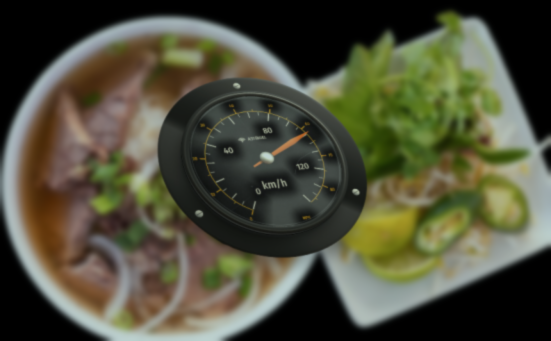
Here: 100 km/h
